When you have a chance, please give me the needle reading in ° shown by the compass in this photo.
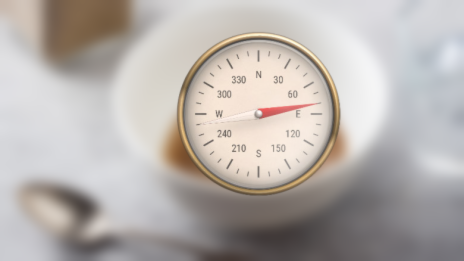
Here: 80 °
